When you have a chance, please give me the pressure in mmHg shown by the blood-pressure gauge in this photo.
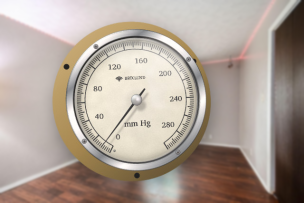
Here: 10 mmHg
